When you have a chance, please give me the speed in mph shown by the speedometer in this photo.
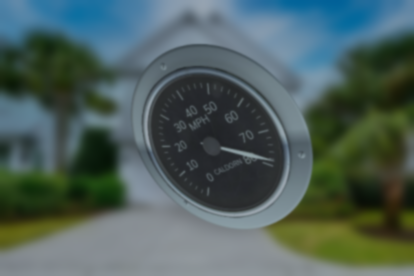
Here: 78 mph
